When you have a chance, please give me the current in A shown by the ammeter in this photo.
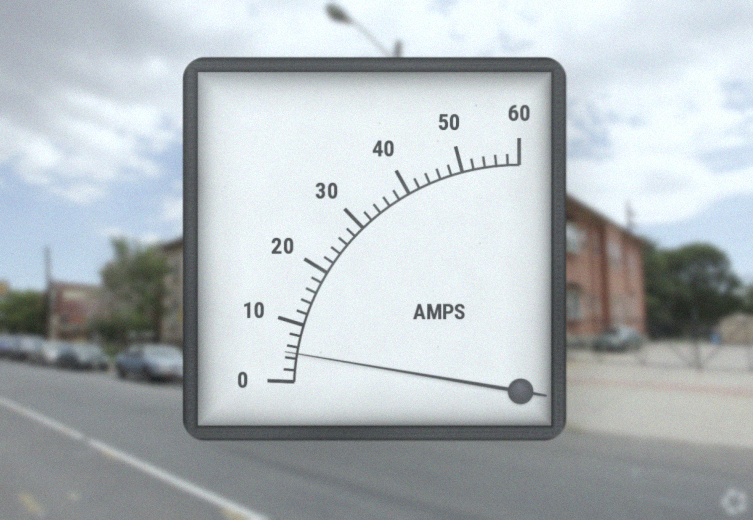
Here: 5 A
